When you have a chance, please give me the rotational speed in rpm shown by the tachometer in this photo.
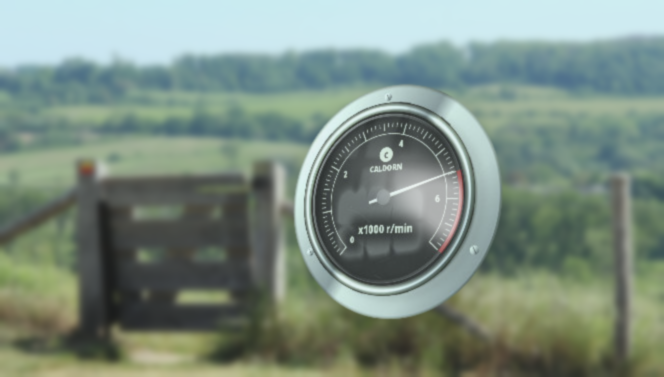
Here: 5500 rpm
